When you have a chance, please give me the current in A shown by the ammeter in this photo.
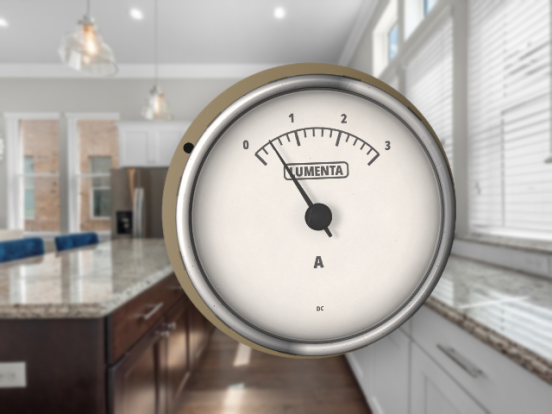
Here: 0.4 A
